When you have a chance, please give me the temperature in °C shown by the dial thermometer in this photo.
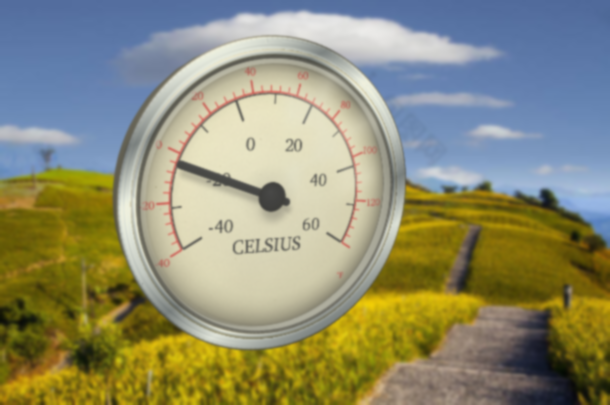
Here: -20 °C
